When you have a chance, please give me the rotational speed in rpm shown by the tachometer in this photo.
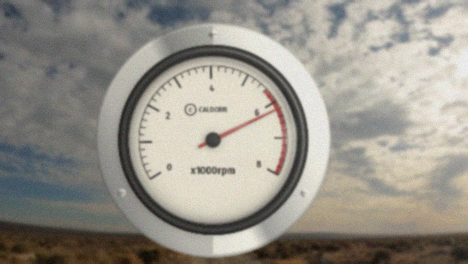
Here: 6200 rpm
